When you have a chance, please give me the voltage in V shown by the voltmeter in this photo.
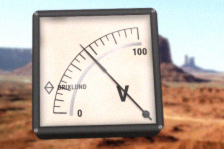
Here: 55 V
